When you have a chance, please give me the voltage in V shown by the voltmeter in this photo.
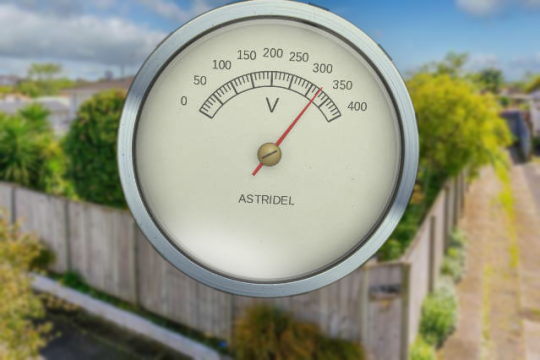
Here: 320 V
